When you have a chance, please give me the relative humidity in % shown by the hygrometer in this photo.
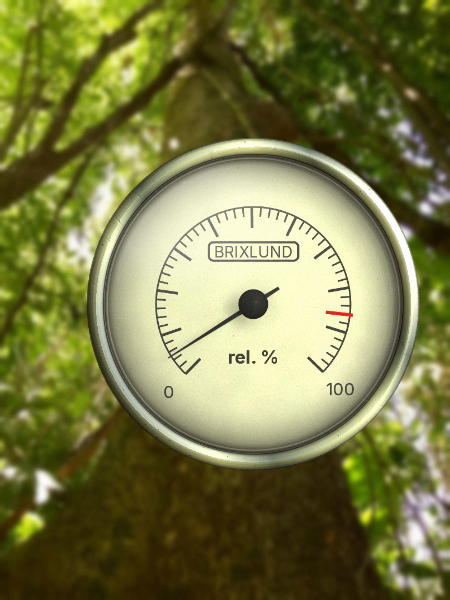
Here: 5 %
